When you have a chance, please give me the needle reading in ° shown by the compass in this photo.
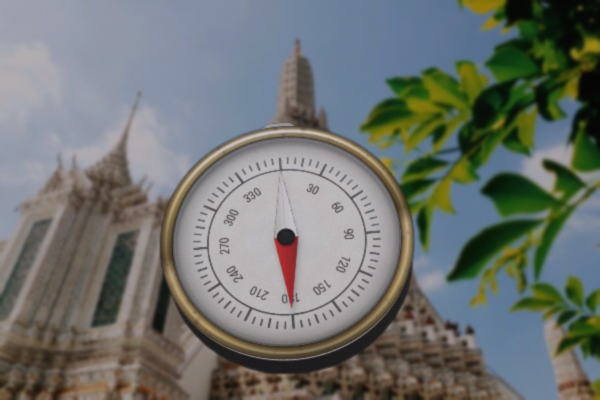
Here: 180 °
